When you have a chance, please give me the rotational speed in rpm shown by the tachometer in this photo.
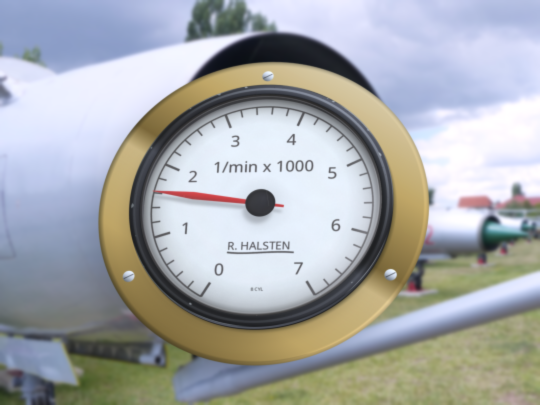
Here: 1600 rpm
